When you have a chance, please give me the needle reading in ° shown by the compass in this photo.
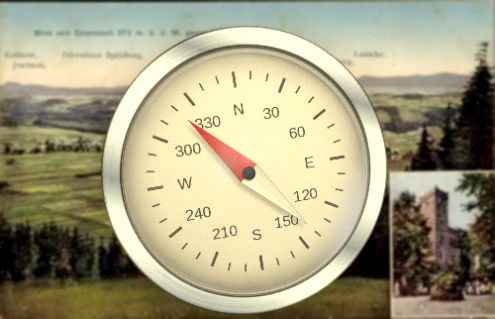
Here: 320 °
